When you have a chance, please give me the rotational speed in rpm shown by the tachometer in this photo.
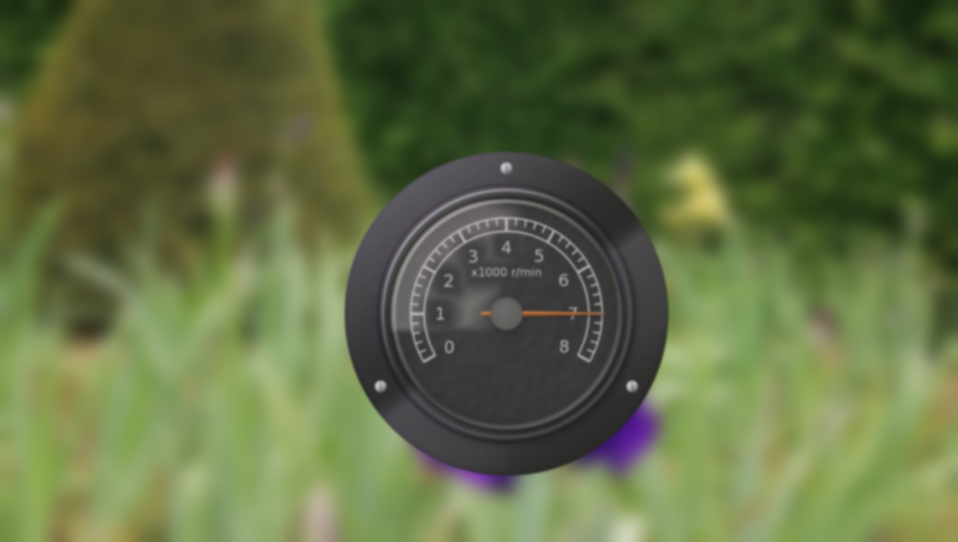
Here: 7000 rpm
